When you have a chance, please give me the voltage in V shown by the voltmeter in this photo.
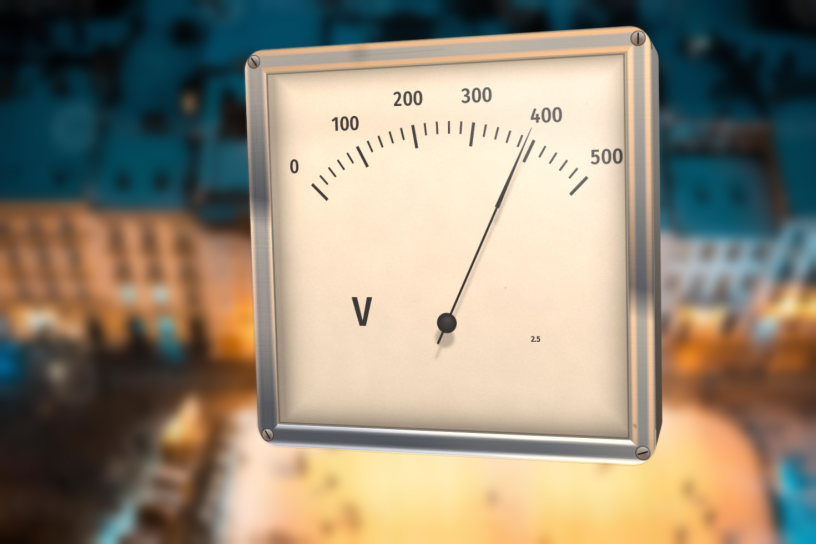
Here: 390 V
